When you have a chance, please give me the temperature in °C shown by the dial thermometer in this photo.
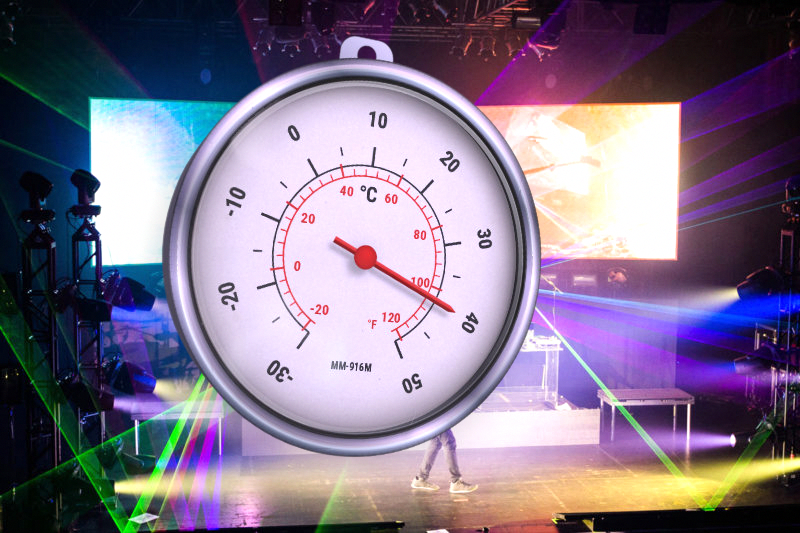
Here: 40 °C
